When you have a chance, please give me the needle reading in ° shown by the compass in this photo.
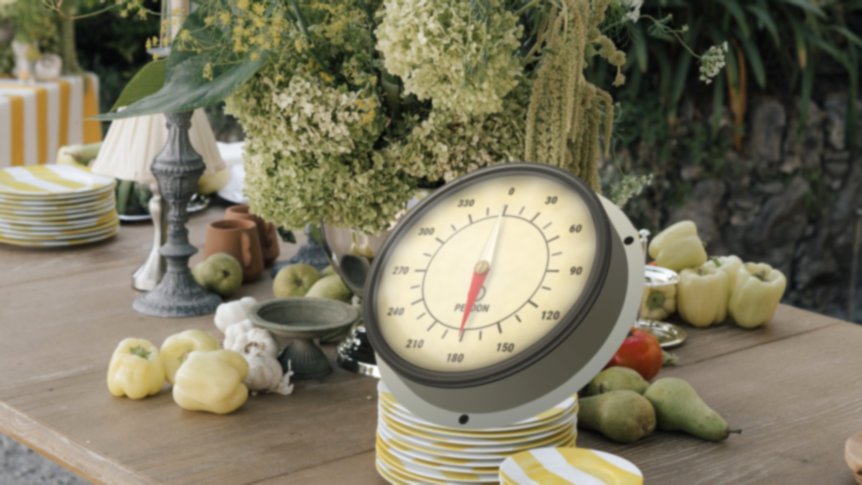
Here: 180 °
